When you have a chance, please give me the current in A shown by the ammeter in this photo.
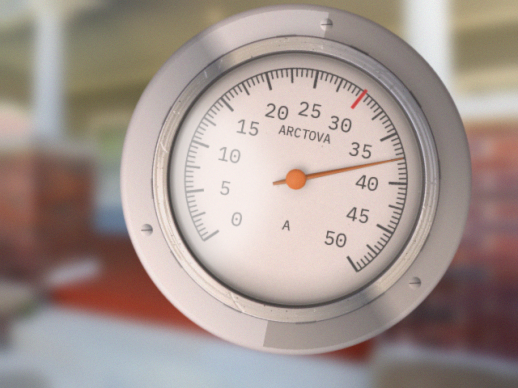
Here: 37.5 A
